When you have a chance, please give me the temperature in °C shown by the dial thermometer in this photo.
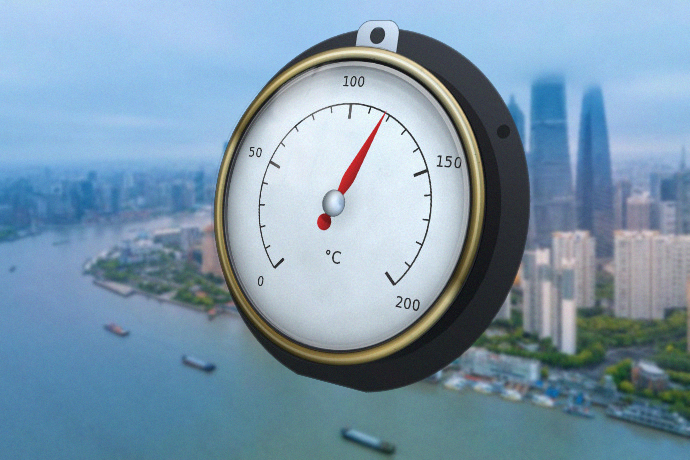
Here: 120 °C
